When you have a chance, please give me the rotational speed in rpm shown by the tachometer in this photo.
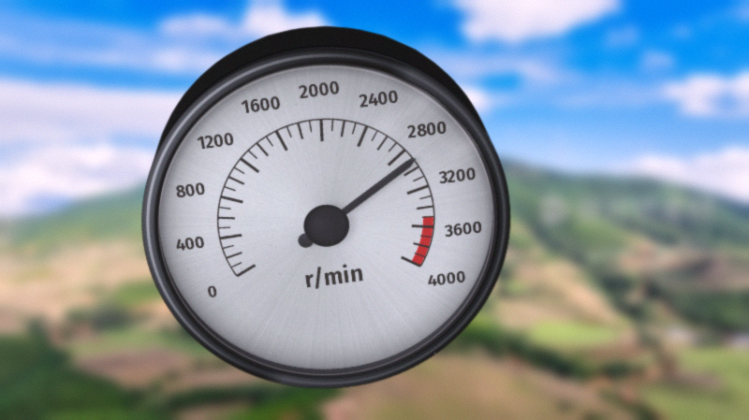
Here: 2900 rpm
